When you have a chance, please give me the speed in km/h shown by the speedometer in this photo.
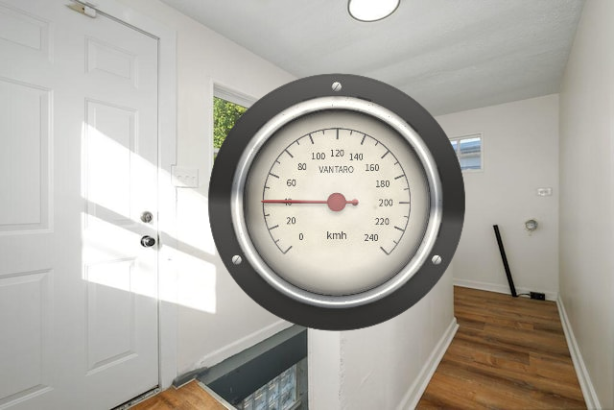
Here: 40 km/h
